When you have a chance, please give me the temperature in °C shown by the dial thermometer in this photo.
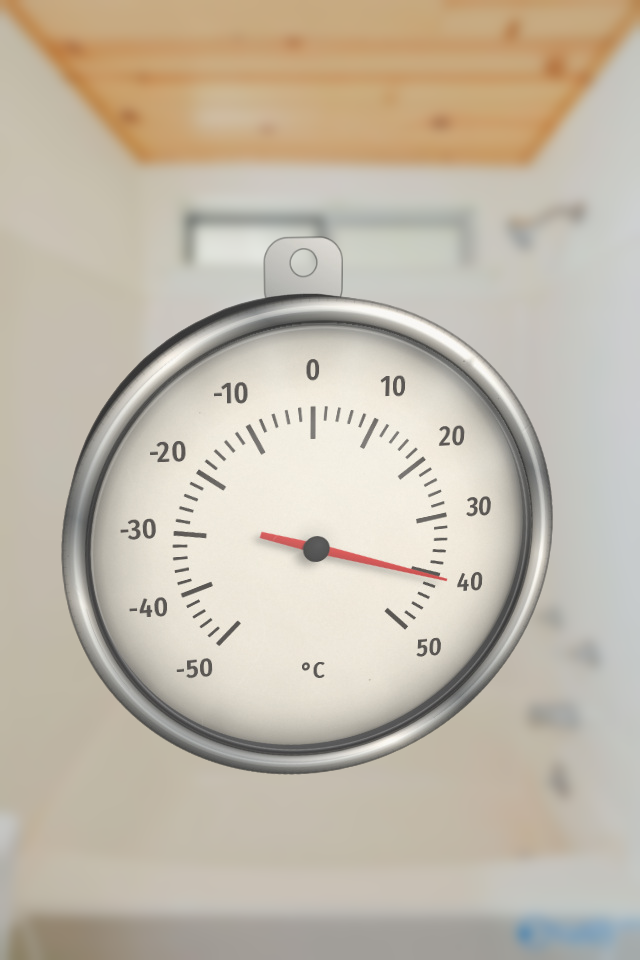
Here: 40 °C
